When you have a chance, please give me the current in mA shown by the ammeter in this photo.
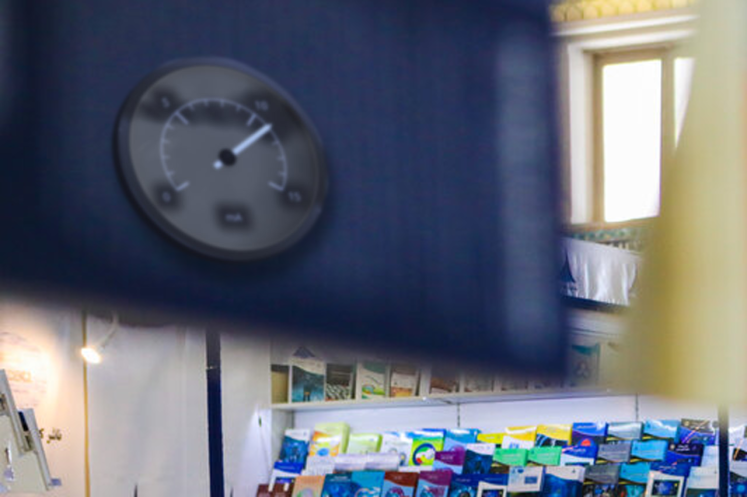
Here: 11 mA
